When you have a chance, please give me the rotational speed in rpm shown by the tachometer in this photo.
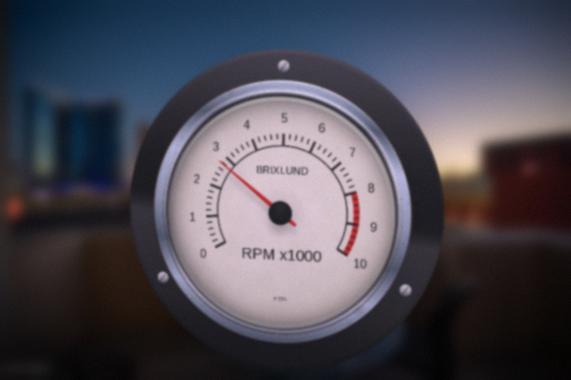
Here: 2800 rpm
